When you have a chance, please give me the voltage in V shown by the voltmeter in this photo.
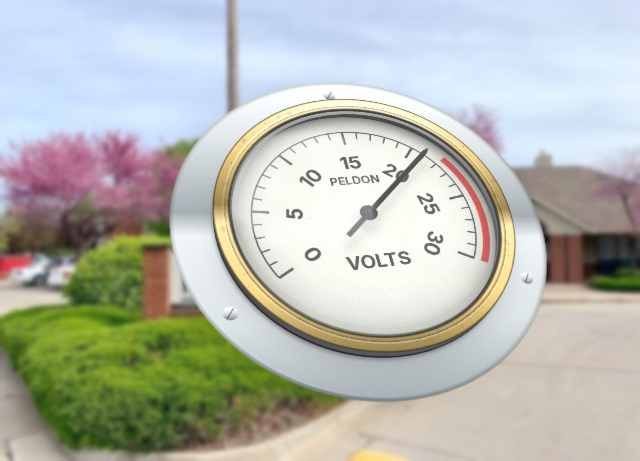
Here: 21 V
